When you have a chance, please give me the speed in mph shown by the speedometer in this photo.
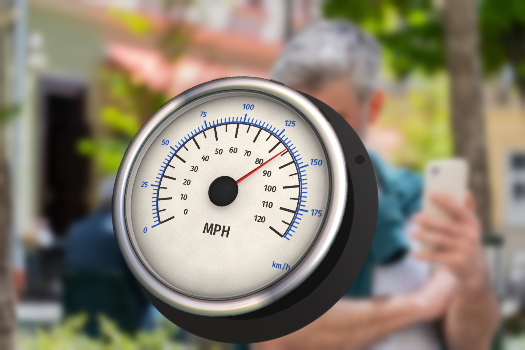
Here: 85 mph
